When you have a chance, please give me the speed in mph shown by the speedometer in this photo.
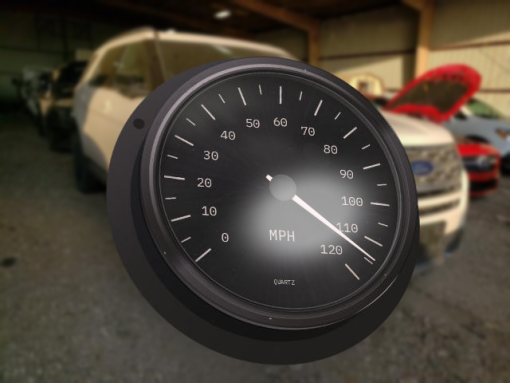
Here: 115 mph
